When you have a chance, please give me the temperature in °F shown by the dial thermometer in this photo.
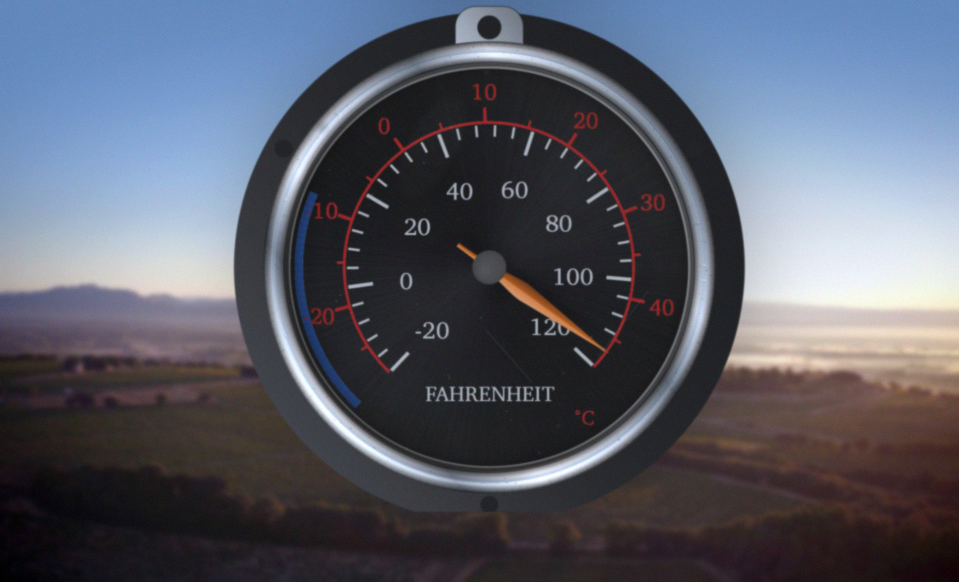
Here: 116 °F
